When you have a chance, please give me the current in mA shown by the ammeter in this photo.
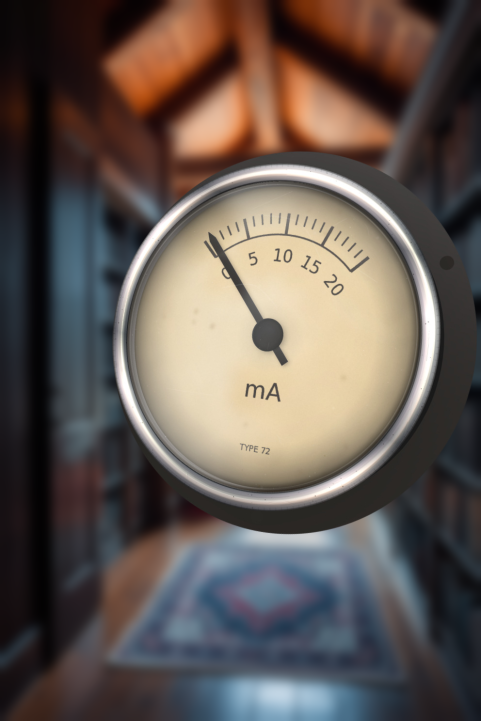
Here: 1 mA
